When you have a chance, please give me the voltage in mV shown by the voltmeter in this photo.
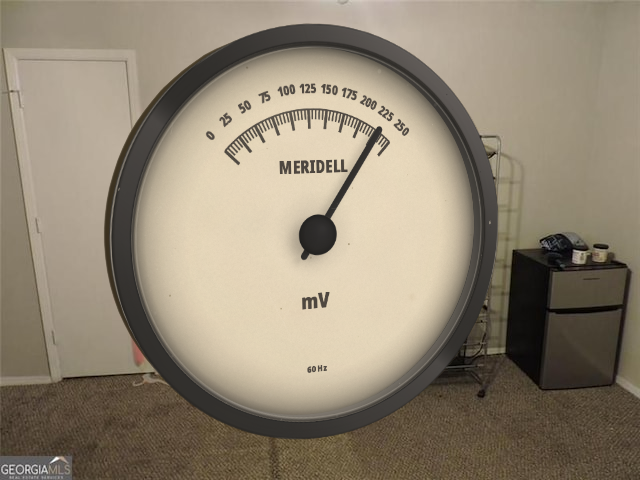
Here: 225 mV
